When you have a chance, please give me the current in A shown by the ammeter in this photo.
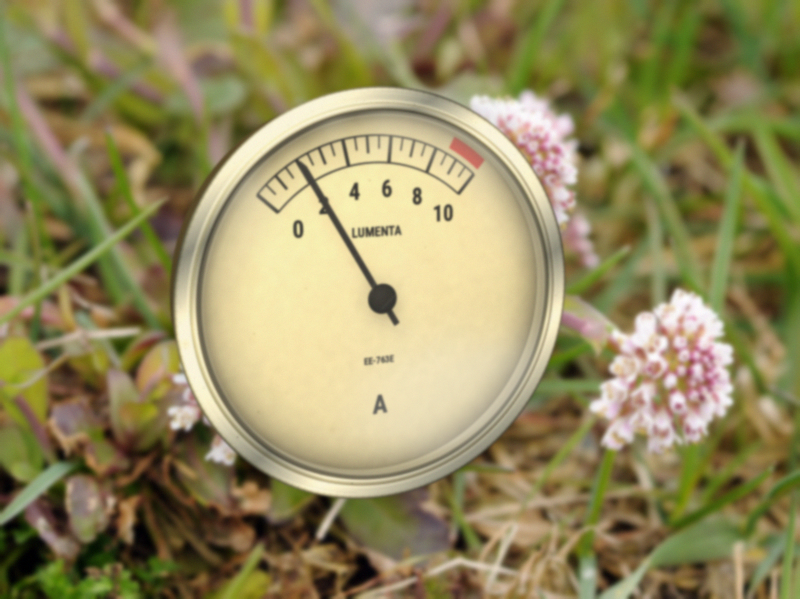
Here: 2 A
